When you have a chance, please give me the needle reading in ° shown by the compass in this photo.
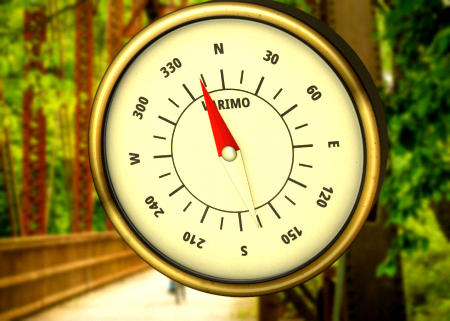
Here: 345 °
